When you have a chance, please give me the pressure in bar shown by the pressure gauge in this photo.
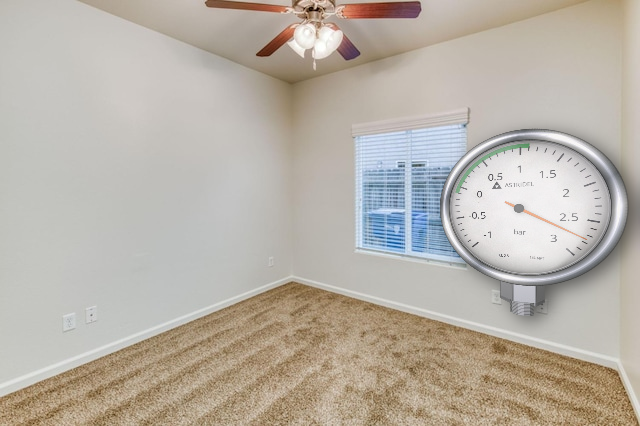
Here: 2.75 bar
